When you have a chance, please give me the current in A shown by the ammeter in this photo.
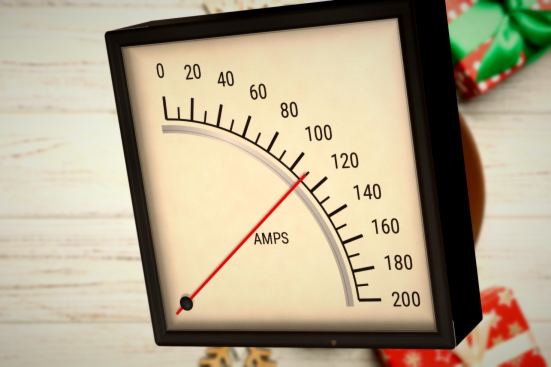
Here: 110 A
